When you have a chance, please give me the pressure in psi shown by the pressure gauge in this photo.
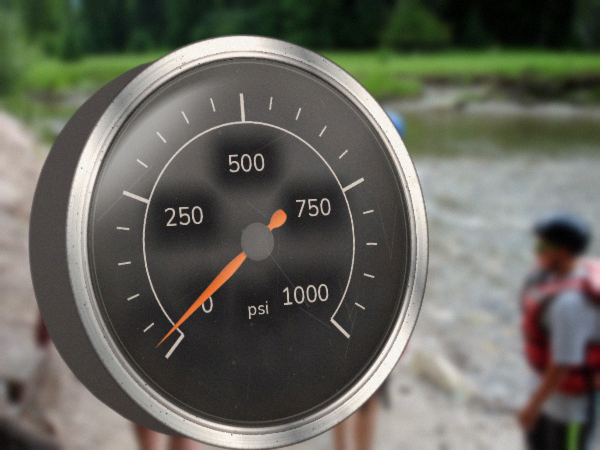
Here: 25 psi
